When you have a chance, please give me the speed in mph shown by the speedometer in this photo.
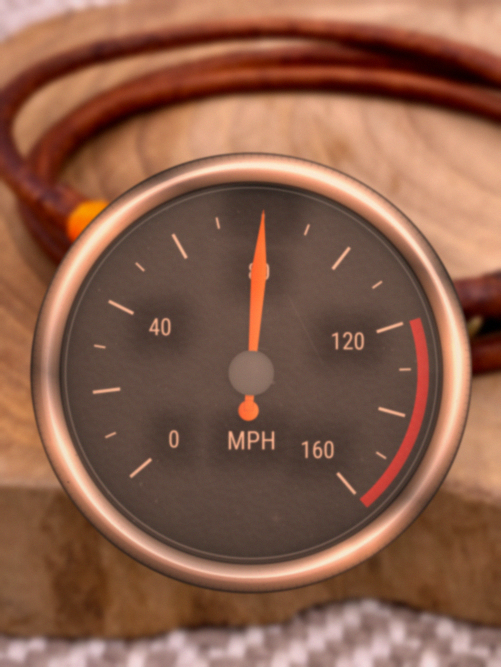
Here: 80 mph
